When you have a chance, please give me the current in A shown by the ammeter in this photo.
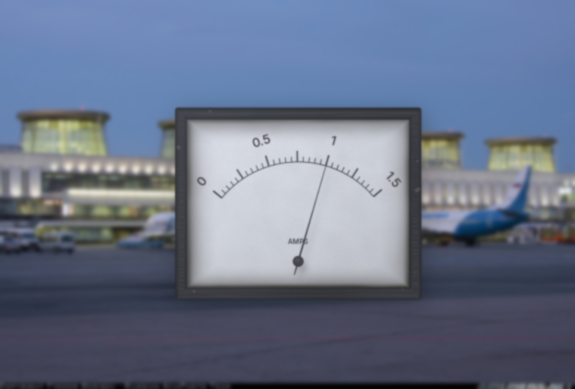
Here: 1 A
